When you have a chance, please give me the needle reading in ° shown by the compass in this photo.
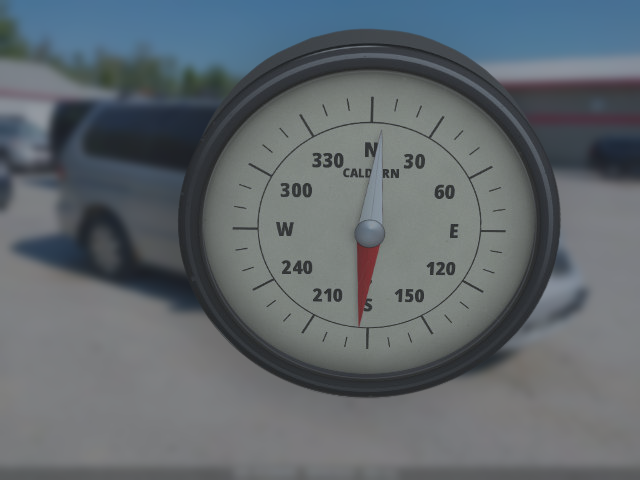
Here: 185 °
